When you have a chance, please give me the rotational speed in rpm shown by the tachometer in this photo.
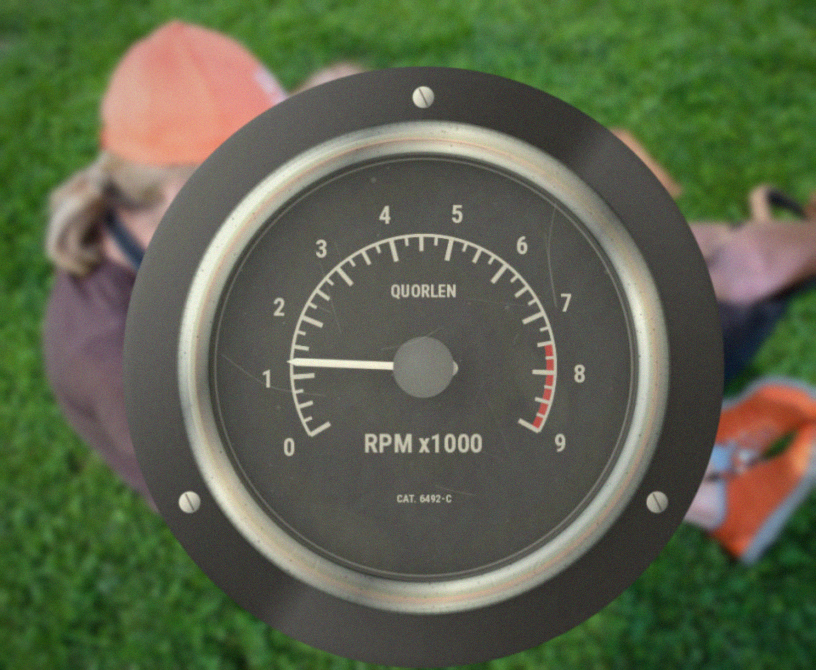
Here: 1250 rpm
